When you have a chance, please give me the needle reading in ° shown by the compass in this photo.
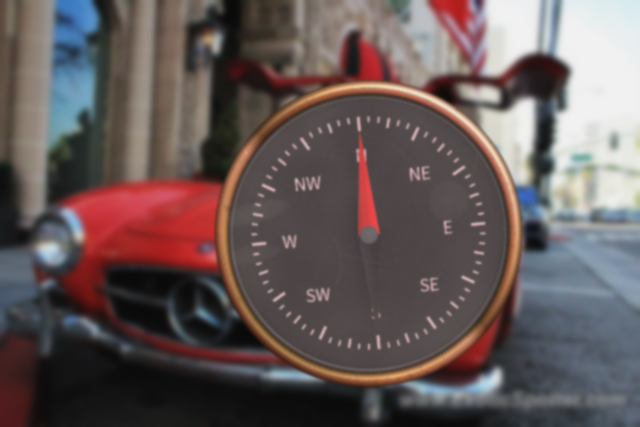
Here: 0 °
